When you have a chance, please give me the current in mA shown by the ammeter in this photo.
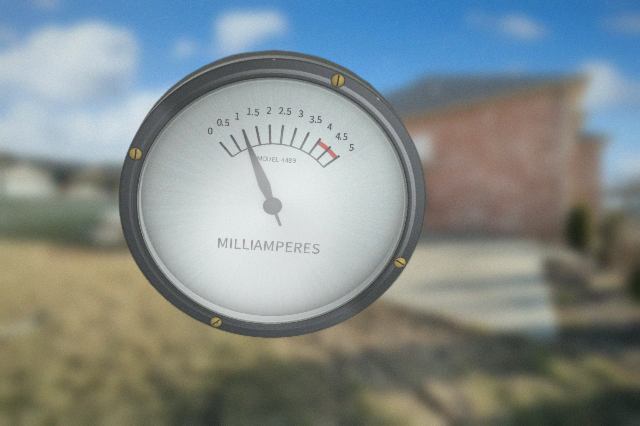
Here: 1 mA
